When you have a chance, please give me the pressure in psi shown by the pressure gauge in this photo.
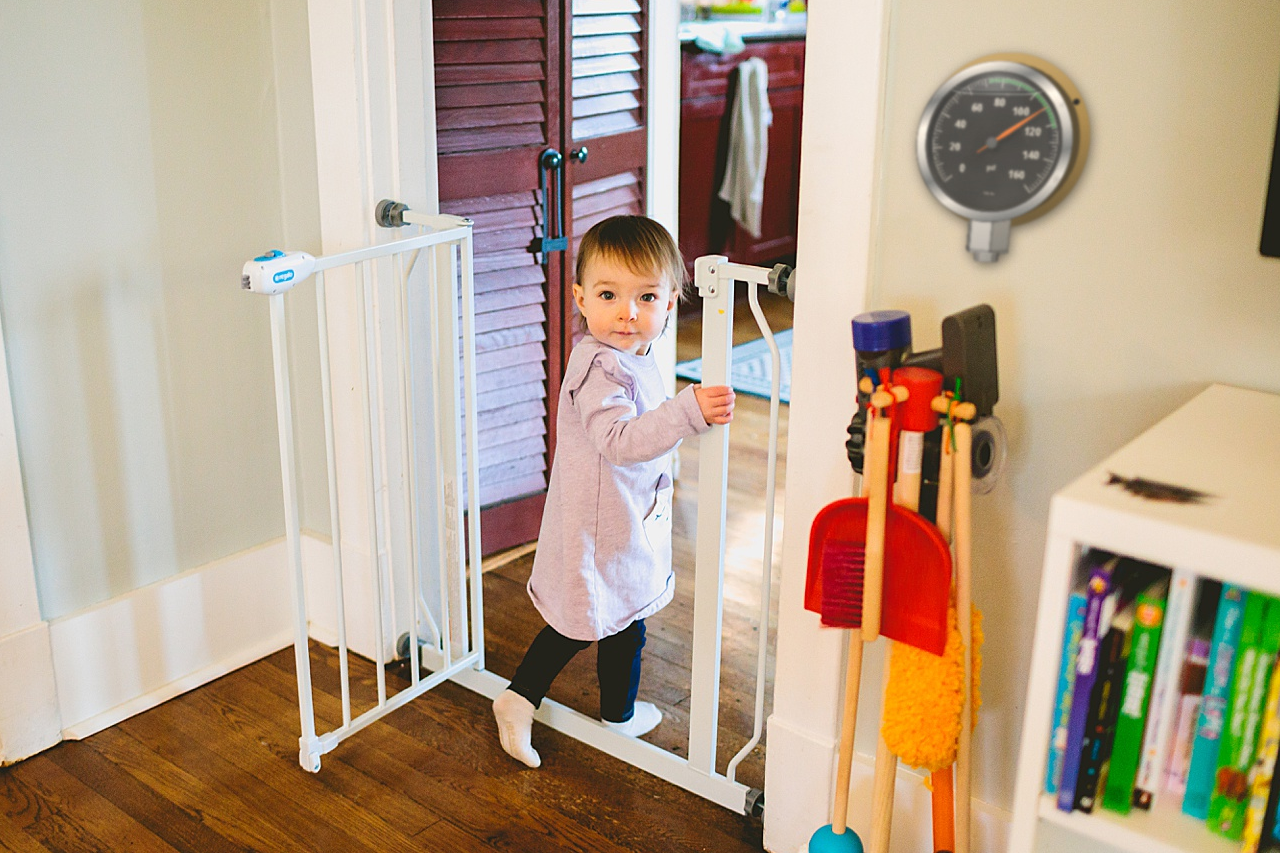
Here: 110 psi
